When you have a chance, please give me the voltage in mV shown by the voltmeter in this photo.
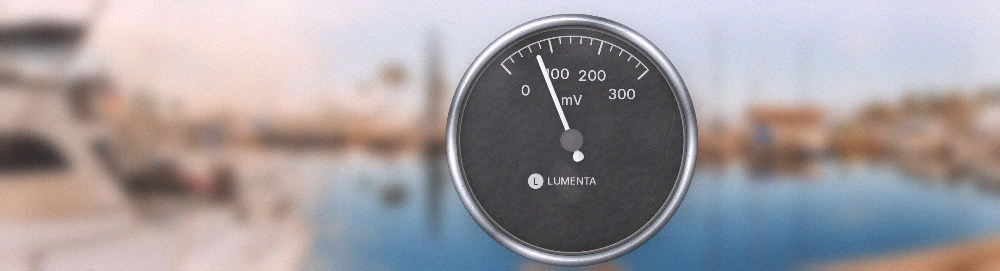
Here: 70 mV
